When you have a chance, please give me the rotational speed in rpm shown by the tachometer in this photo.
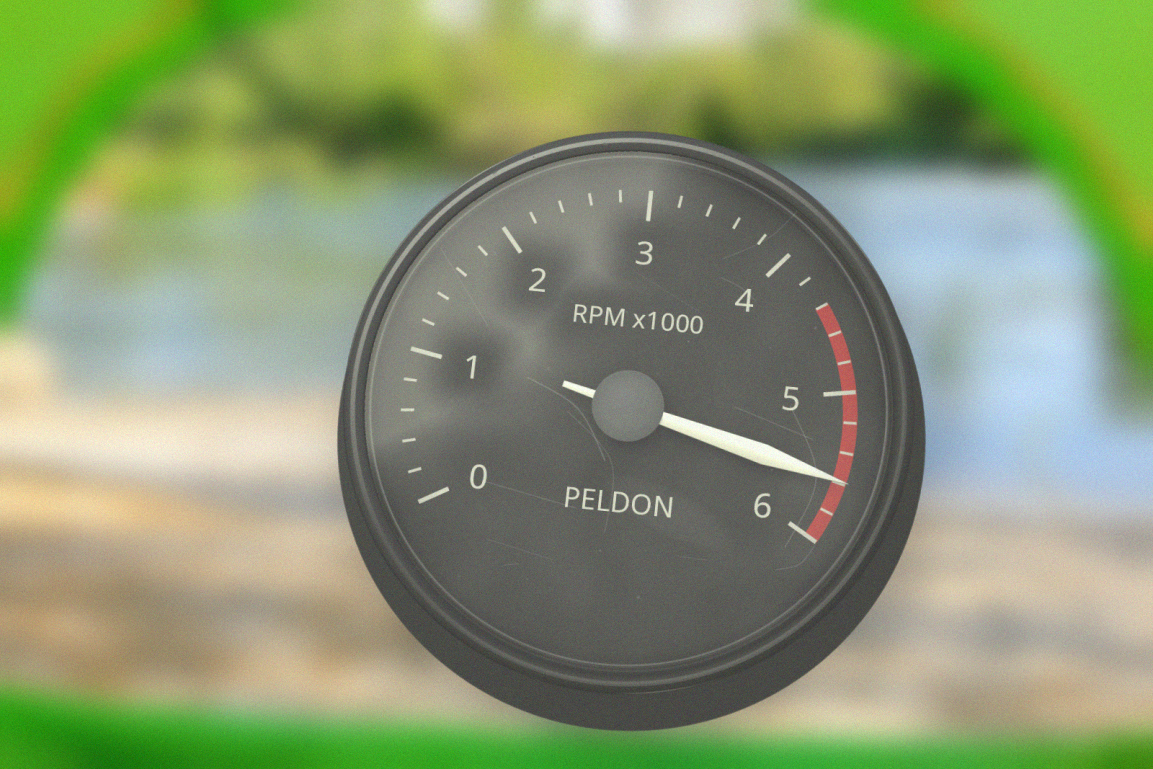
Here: 5600 rpm
